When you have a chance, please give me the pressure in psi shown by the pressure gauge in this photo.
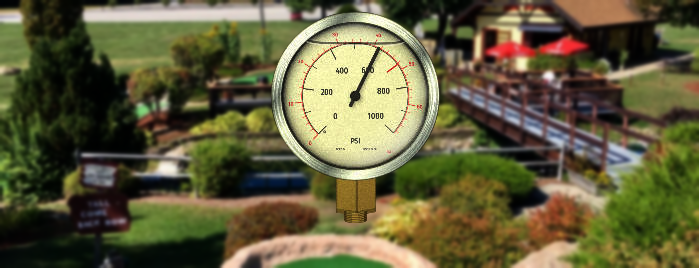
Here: 600 psi
